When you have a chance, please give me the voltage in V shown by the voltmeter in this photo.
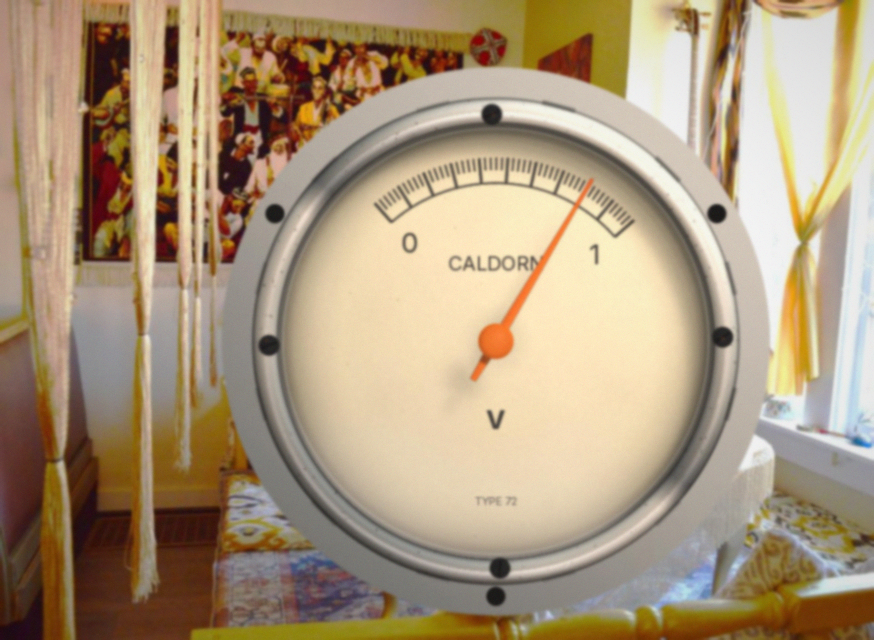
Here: 0.8 V
